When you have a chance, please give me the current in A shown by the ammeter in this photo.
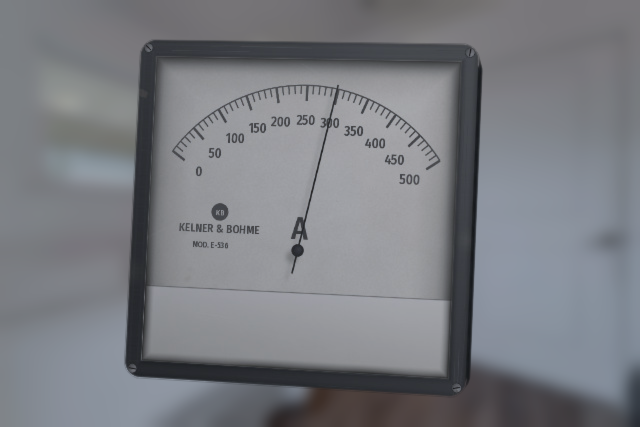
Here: 300 A
